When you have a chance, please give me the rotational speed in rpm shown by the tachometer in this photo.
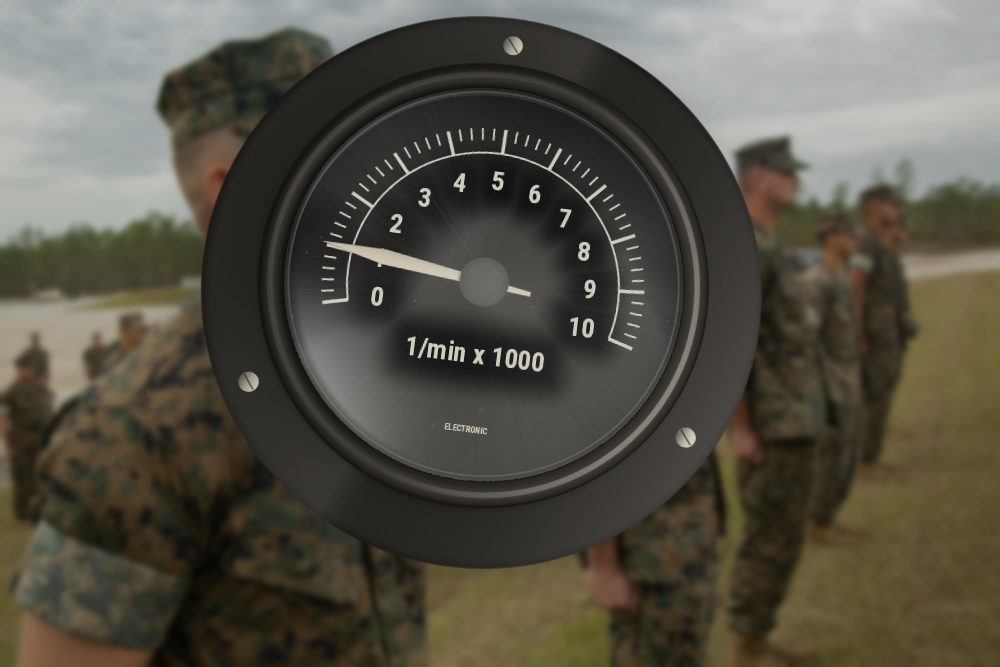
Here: 1000 rpm
